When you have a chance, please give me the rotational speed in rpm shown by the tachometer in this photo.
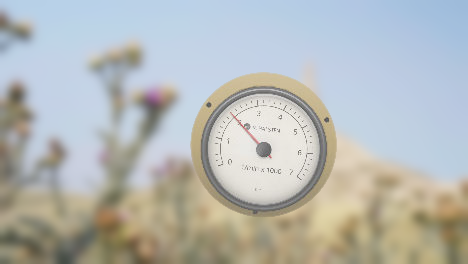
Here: 2000 rpm
